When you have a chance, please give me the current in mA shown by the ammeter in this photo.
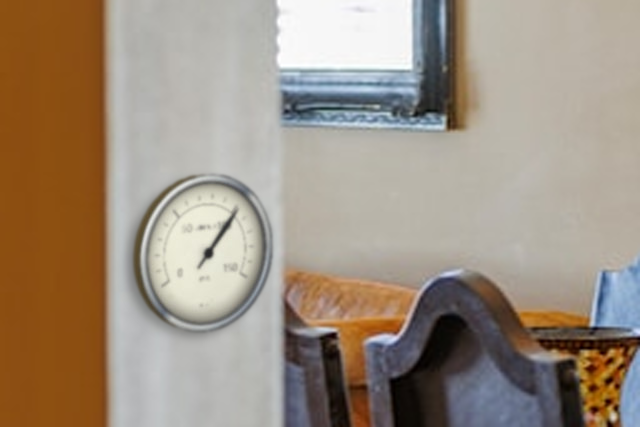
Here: 100 mA
